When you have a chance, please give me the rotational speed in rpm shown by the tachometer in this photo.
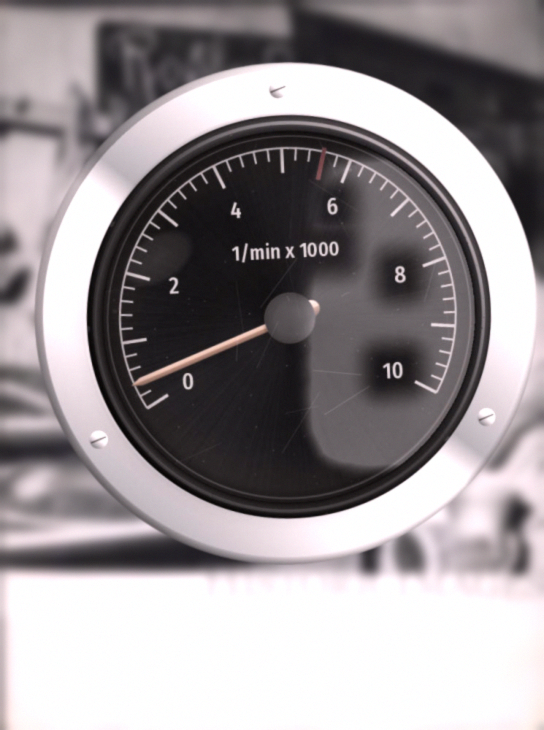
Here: 400 rpm
